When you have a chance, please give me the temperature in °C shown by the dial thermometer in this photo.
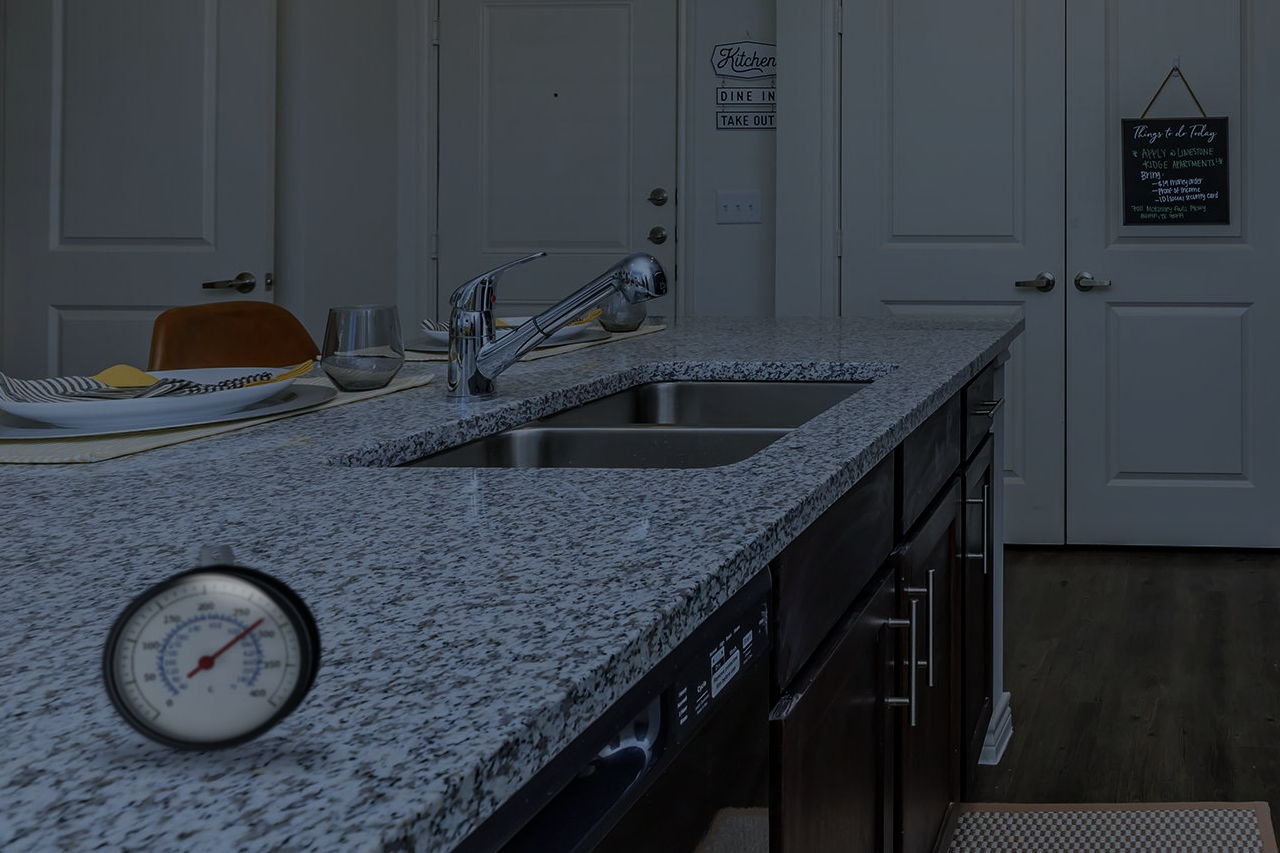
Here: 280 °C
